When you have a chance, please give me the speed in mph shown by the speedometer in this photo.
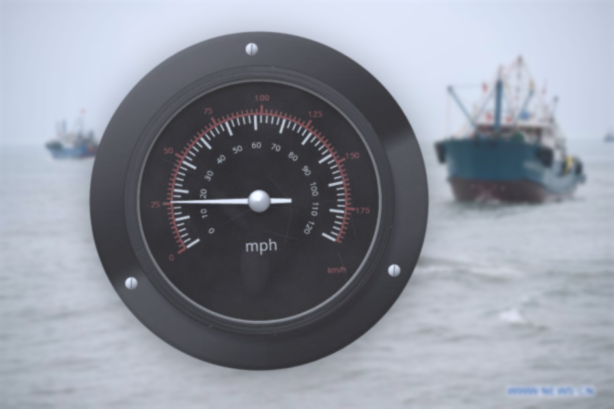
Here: 16 mph
